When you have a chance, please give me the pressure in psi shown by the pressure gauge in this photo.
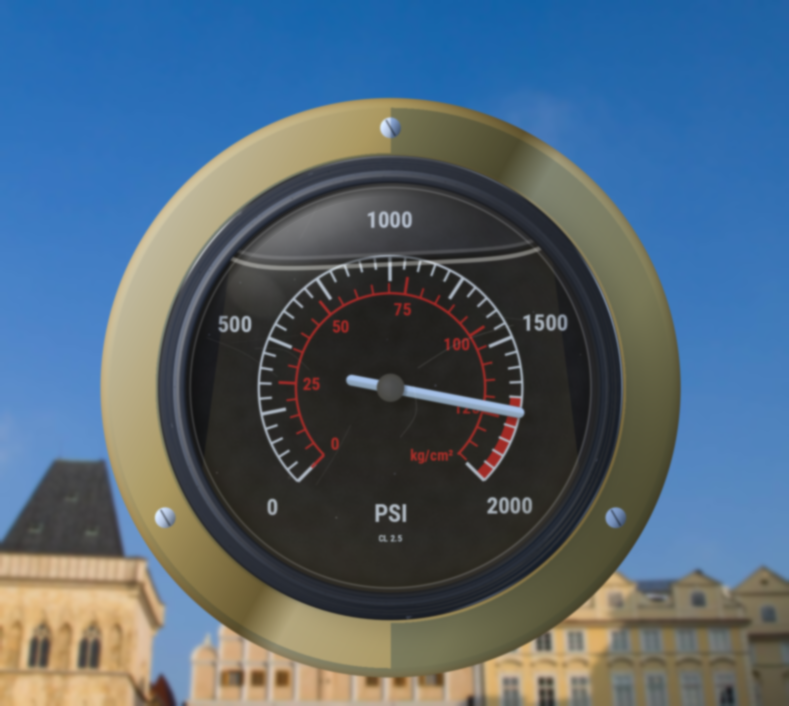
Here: 1750 psi
